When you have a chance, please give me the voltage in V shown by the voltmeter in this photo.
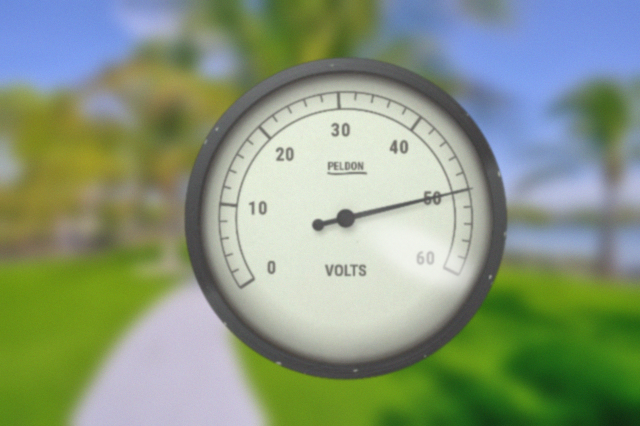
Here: 50 V
